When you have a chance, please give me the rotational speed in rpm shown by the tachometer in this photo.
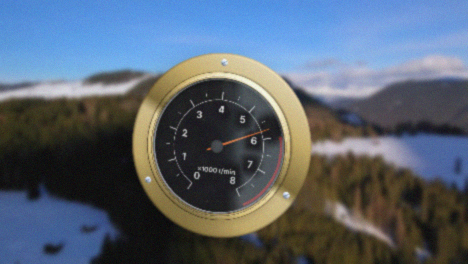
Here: 5750 rpm
